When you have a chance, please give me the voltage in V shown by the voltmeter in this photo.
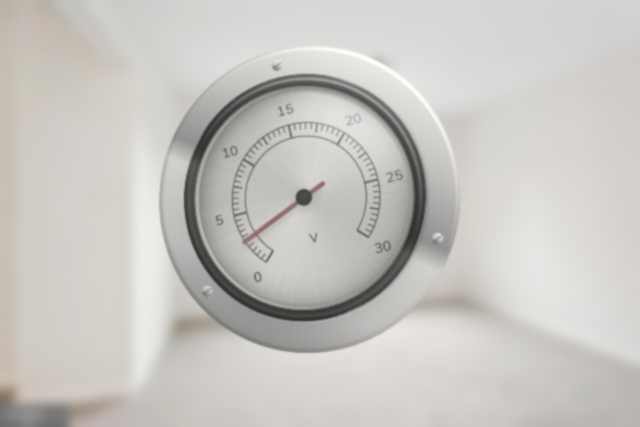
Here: 2.5 V
